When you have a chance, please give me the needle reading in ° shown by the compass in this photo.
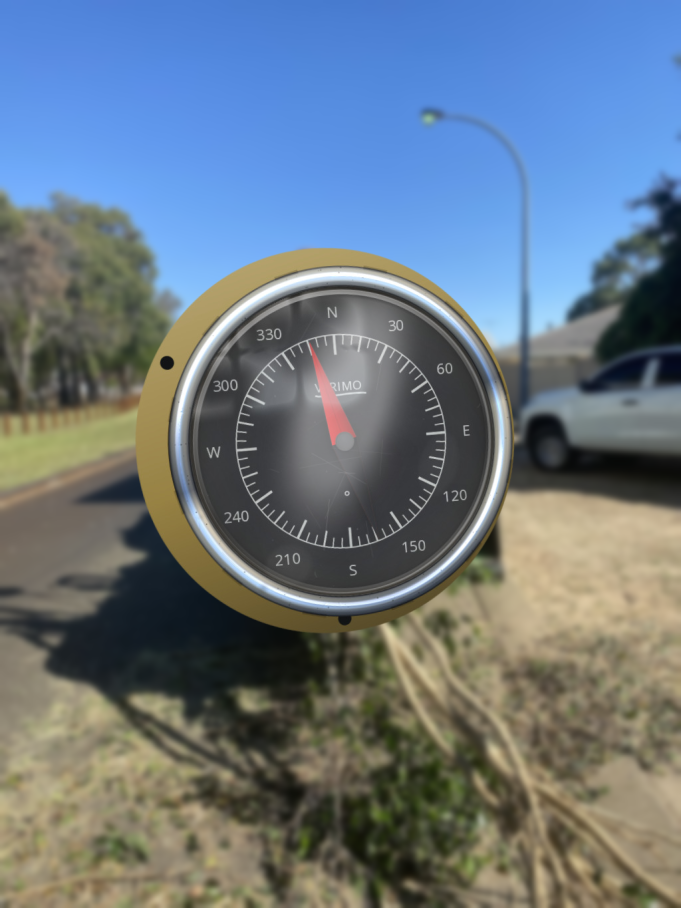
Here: 345 °
